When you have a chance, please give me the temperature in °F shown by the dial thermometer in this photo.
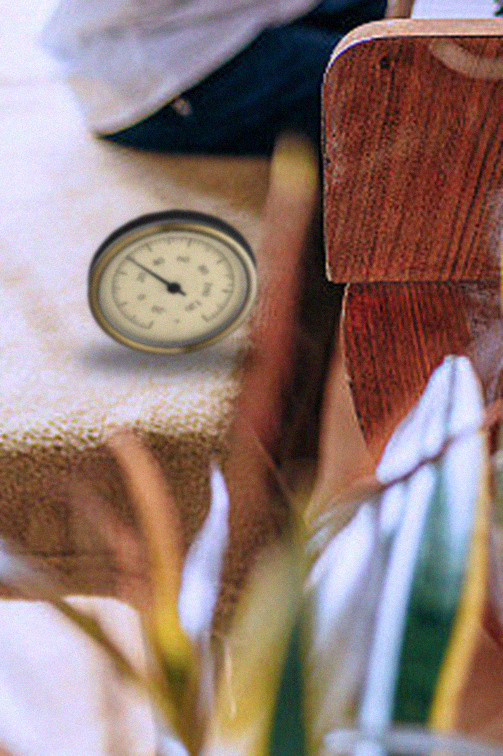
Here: 30 °F
